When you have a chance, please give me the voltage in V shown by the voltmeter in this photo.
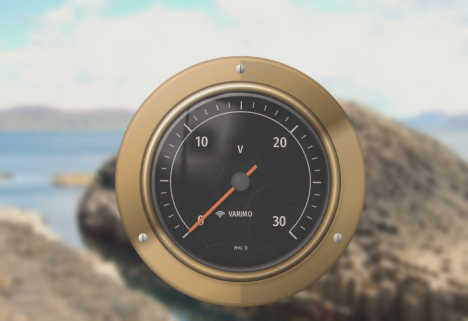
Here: 0 V
